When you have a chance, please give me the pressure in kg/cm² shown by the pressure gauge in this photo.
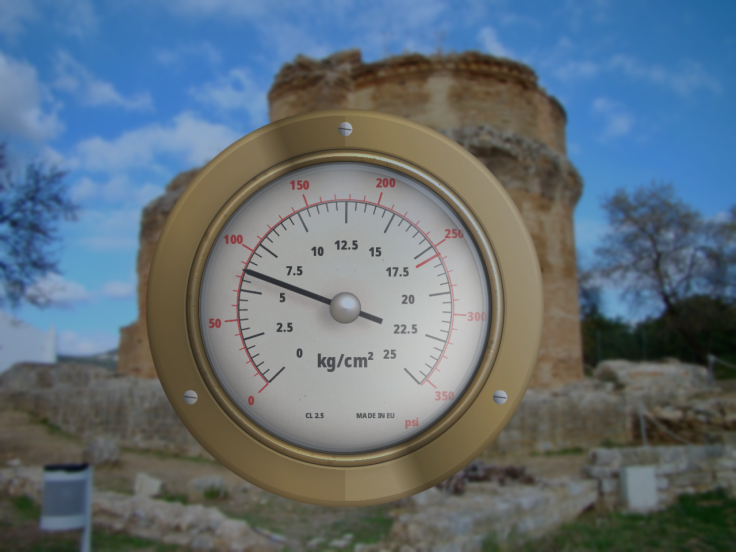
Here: 6 kg/cm²
